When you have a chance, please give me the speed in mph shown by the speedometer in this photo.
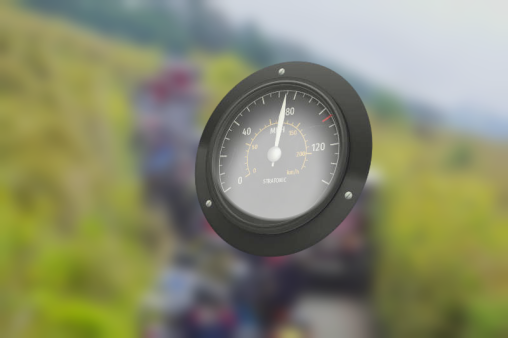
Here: 75 mph
